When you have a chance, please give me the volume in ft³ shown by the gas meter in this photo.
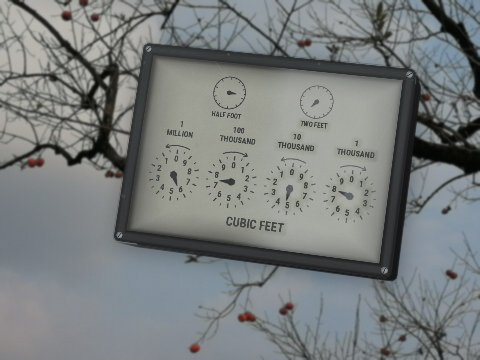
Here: 574800 ft³
